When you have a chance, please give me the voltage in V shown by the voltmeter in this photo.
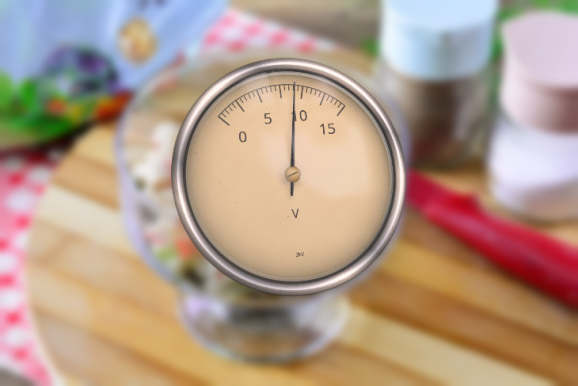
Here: 9 V
